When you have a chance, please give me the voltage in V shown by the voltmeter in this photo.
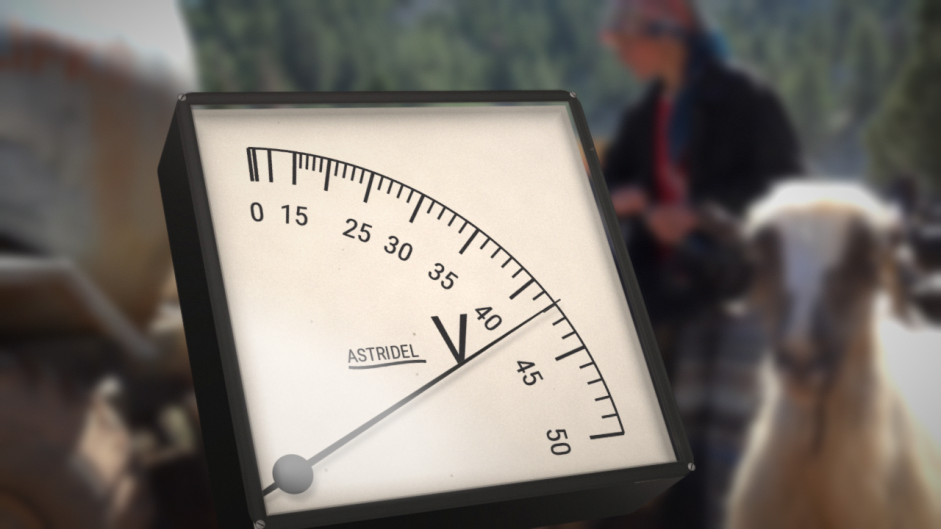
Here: 42 V
